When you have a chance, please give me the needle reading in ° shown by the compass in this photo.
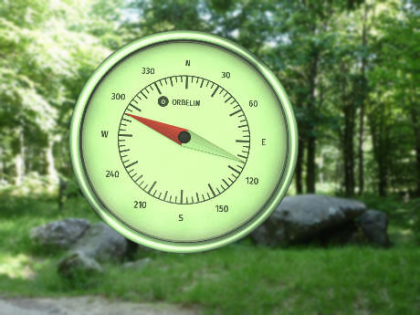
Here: 290 °
